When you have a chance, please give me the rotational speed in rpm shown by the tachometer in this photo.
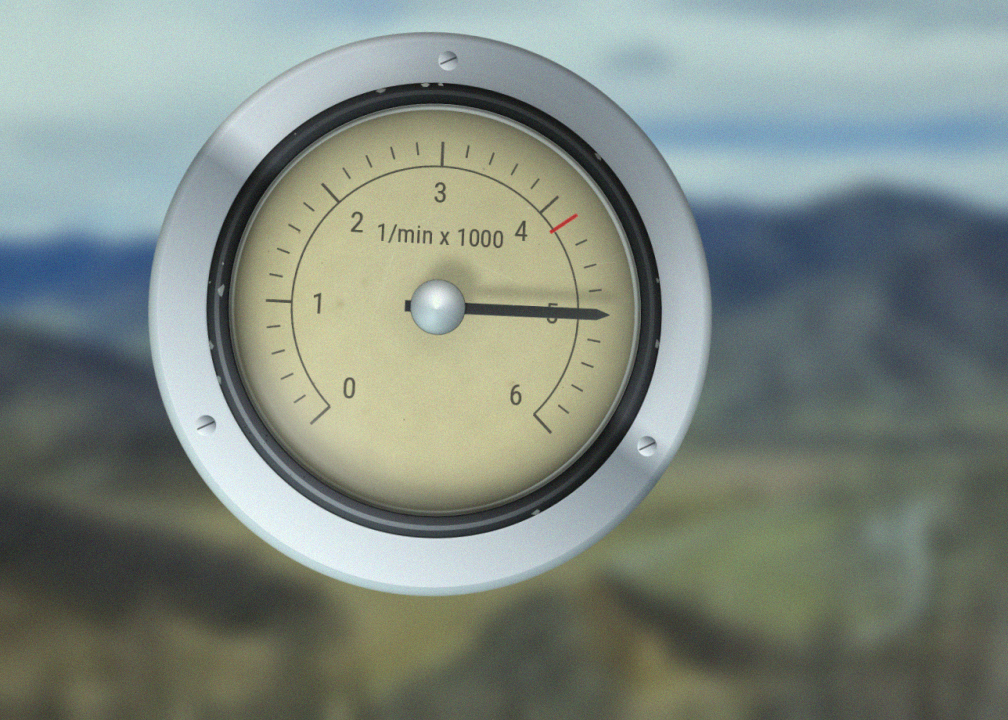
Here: 5000 rpm
